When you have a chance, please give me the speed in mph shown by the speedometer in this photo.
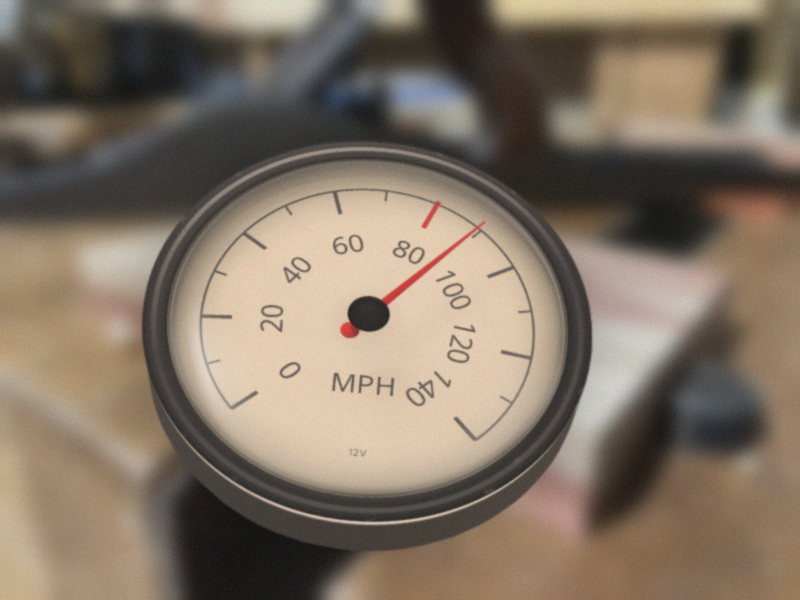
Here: 90 mph
